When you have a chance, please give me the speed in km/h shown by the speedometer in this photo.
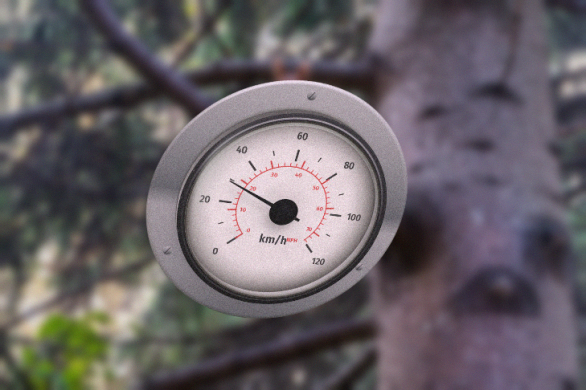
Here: 30 km/h
